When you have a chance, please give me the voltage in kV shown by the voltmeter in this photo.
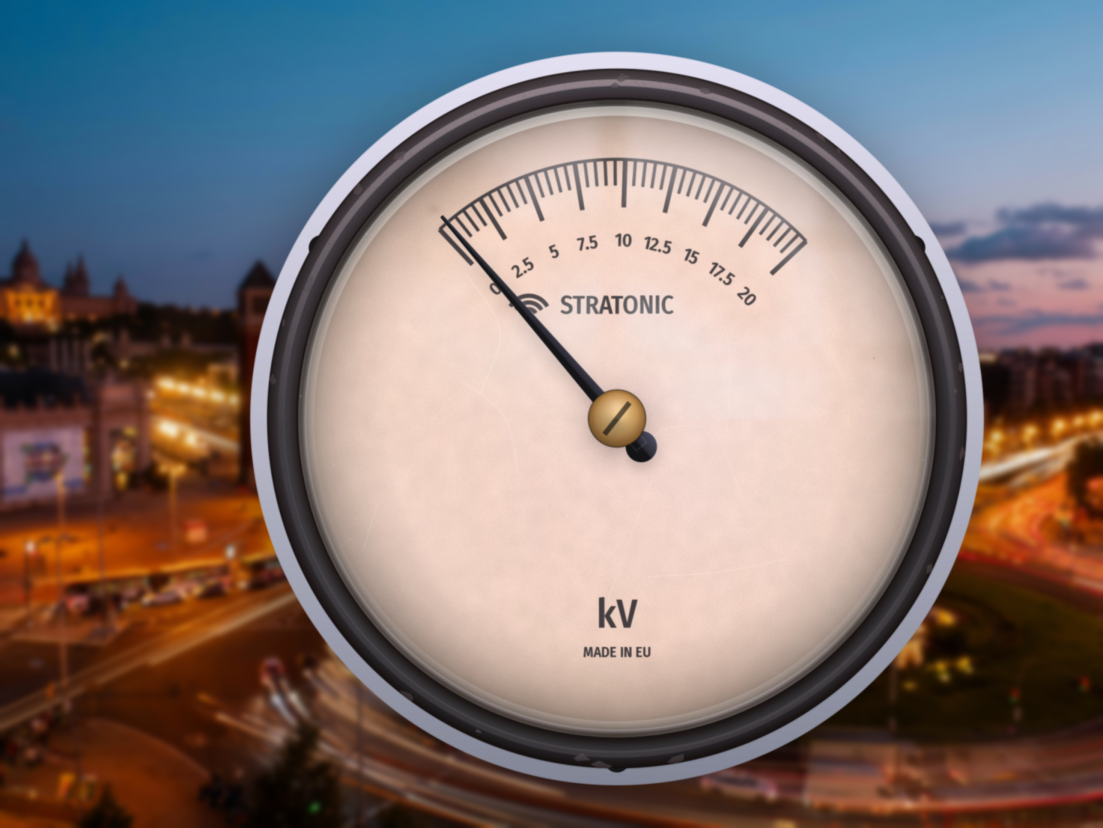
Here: 0.5 kV
